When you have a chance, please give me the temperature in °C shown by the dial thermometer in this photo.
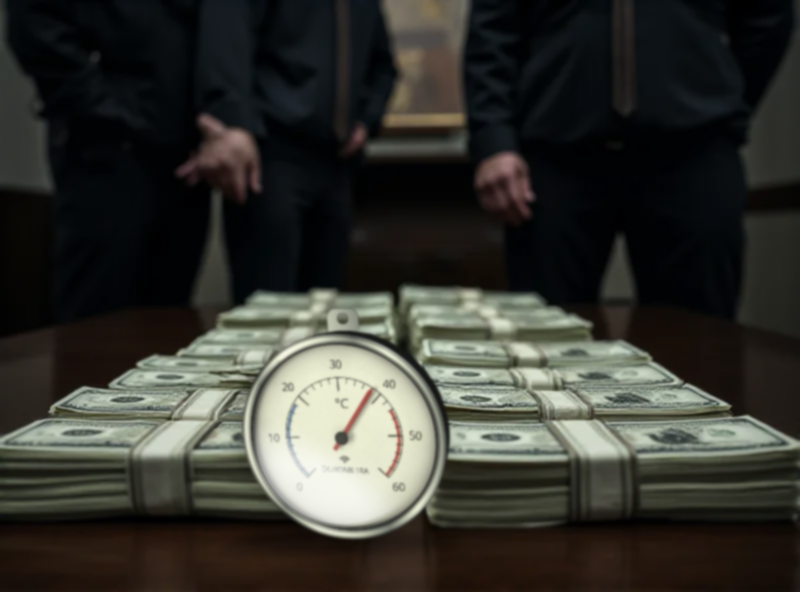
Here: 38 °C
